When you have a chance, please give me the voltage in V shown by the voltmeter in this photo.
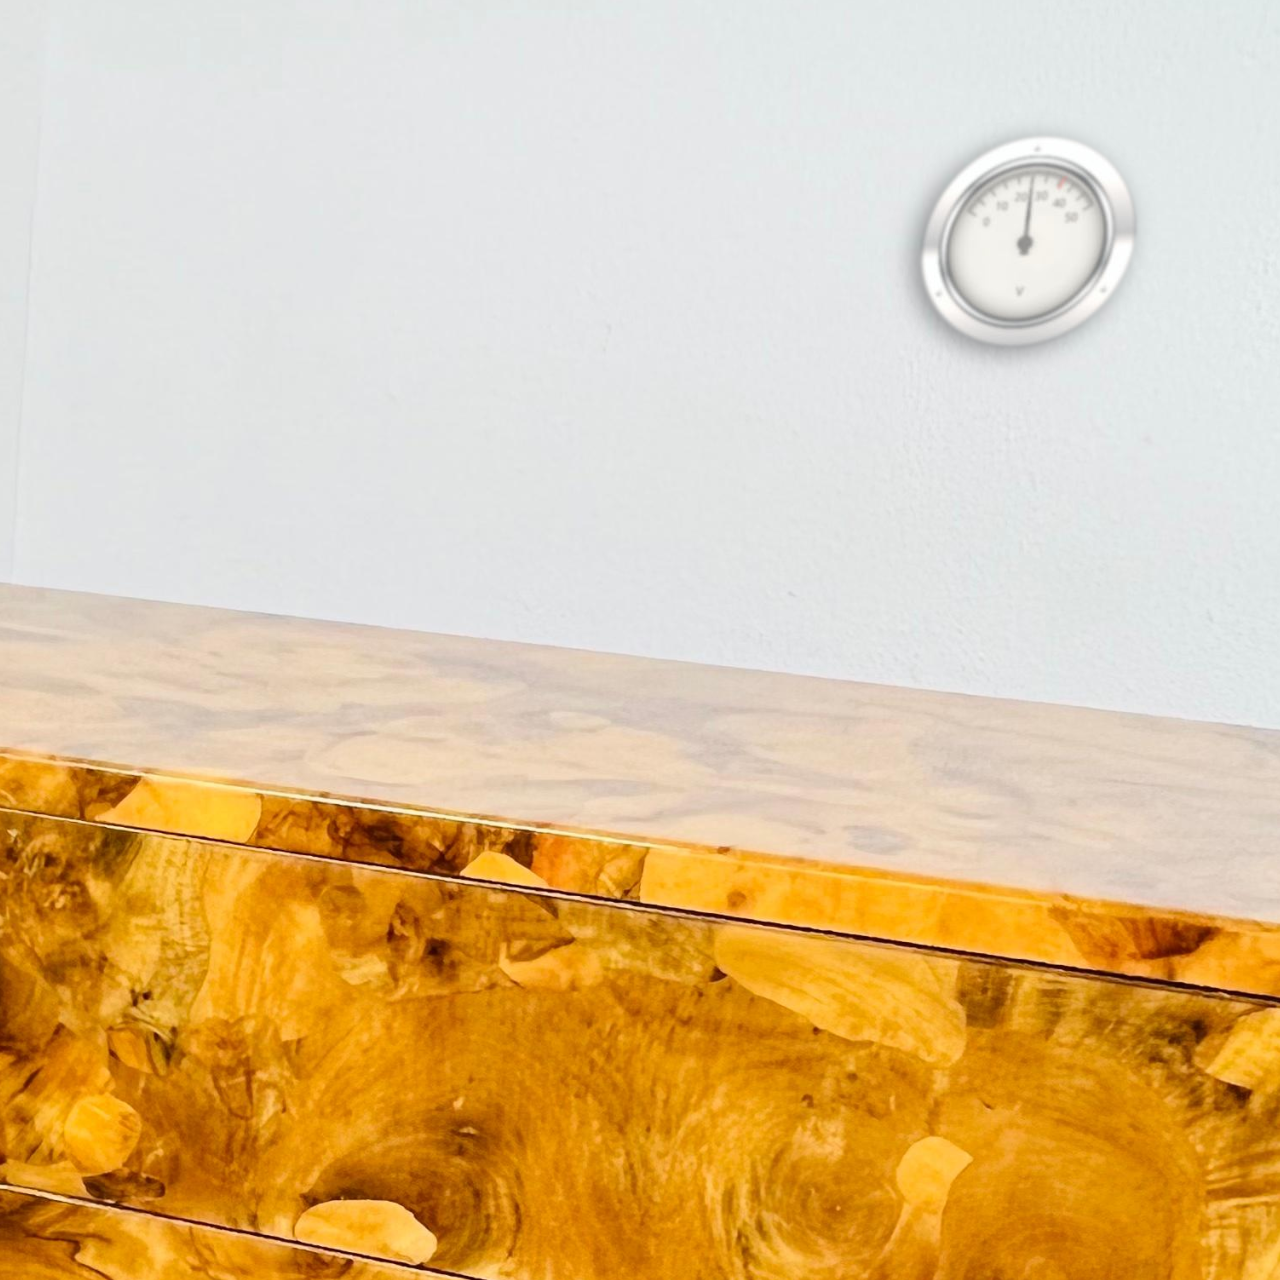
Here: 25 V
